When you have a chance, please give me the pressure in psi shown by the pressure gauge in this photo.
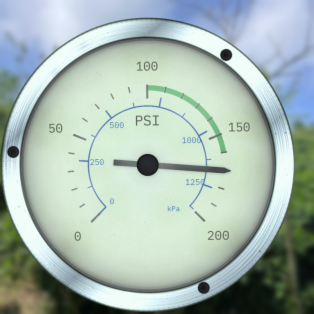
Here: 170 psi
